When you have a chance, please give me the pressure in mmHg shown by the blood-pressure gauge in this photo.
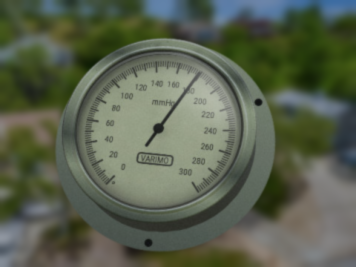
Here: 180 mmHg
